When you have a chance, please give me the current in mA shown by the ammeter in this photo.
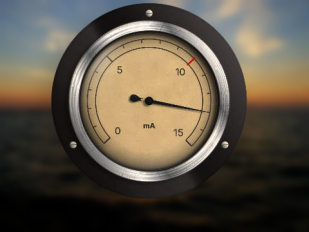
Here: 13 mA
